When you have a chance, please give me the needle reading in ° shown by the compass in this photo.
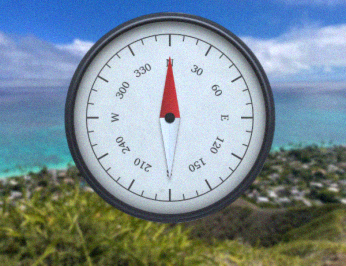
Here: 0 °
